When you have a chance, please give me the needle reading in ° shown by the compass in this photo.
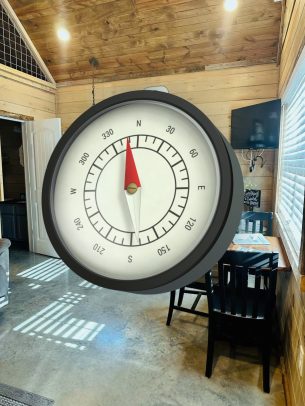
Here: 350 °
